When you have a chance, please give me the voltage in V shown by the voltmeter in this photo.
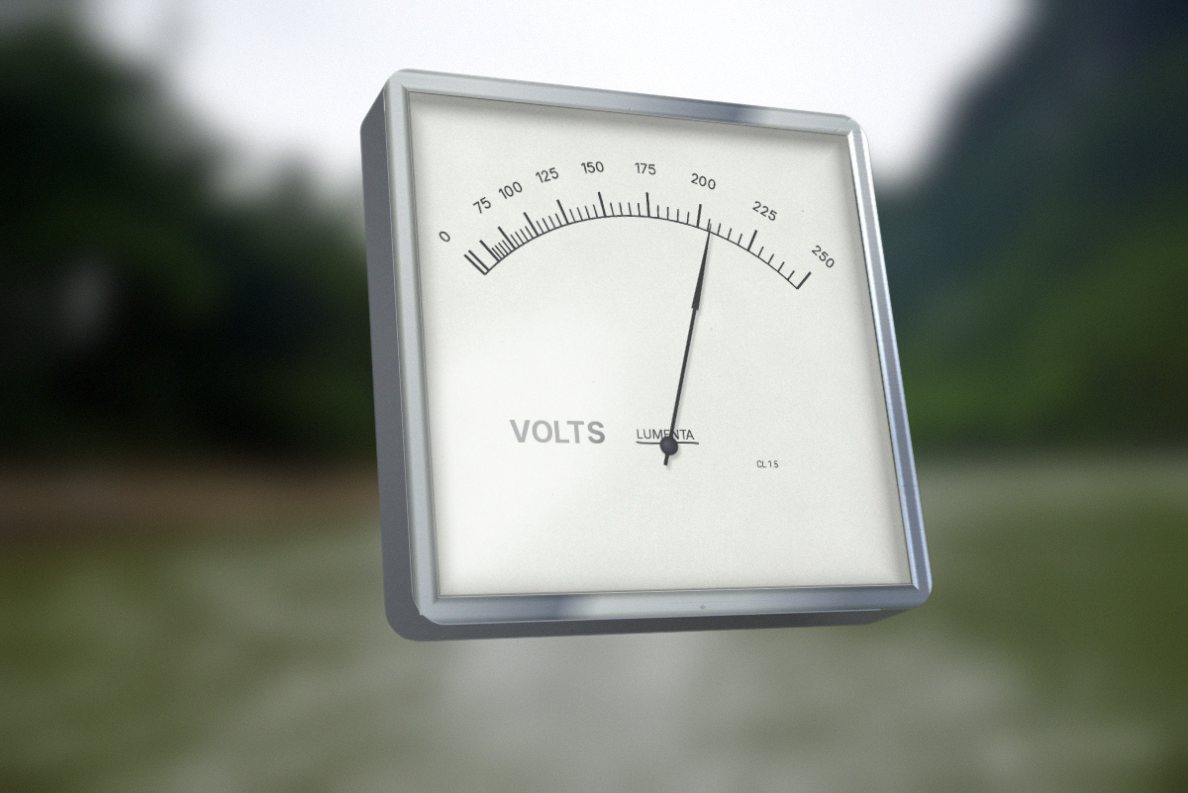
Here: 205 V
